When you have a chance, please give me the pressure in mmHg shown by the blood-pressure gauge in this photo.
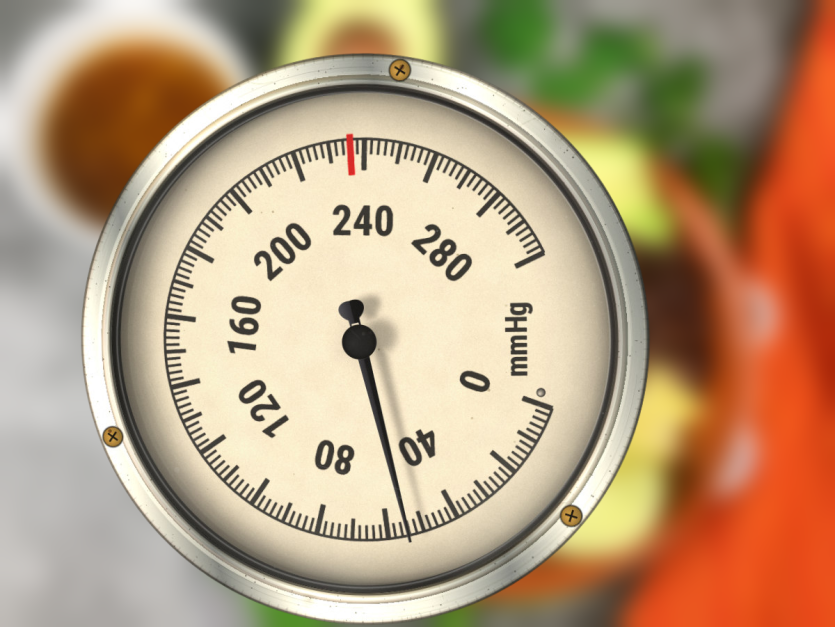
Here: 54 mmHg
